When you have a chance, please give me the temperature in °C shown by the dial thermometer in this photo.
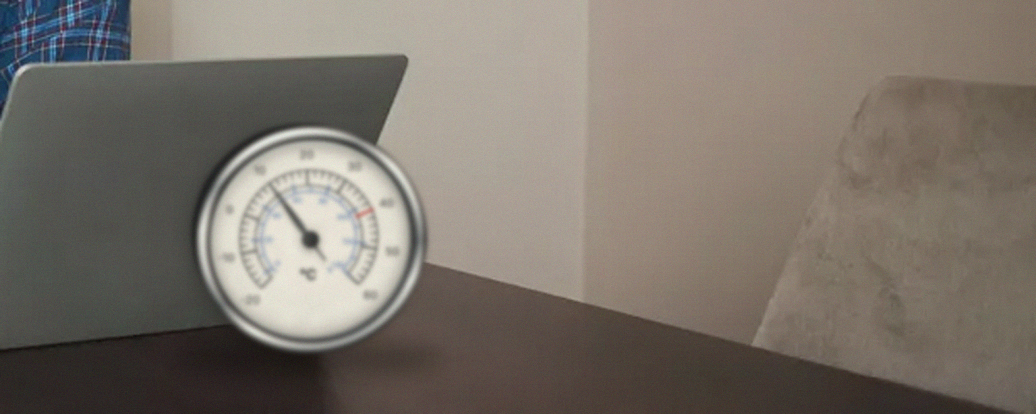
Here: 10 °C
